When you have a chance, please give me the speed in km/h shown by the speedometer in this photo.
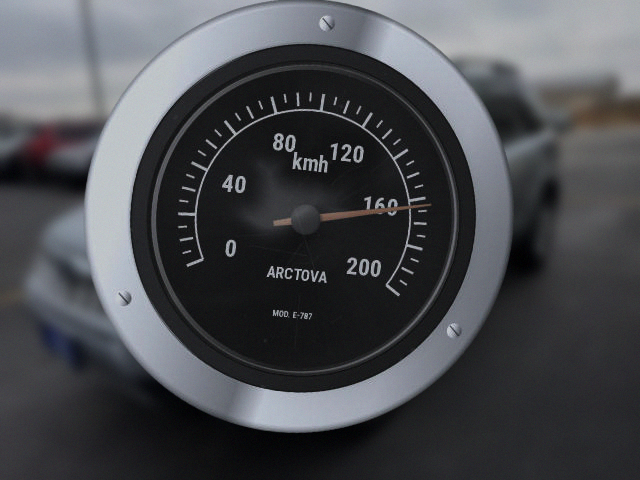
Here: 162.5 km/h
